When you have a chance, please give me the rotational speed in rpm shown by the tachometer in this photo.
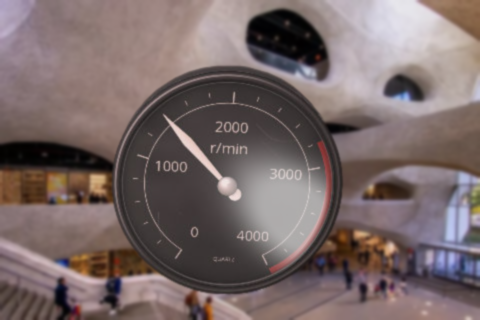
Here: 1400 rpm
